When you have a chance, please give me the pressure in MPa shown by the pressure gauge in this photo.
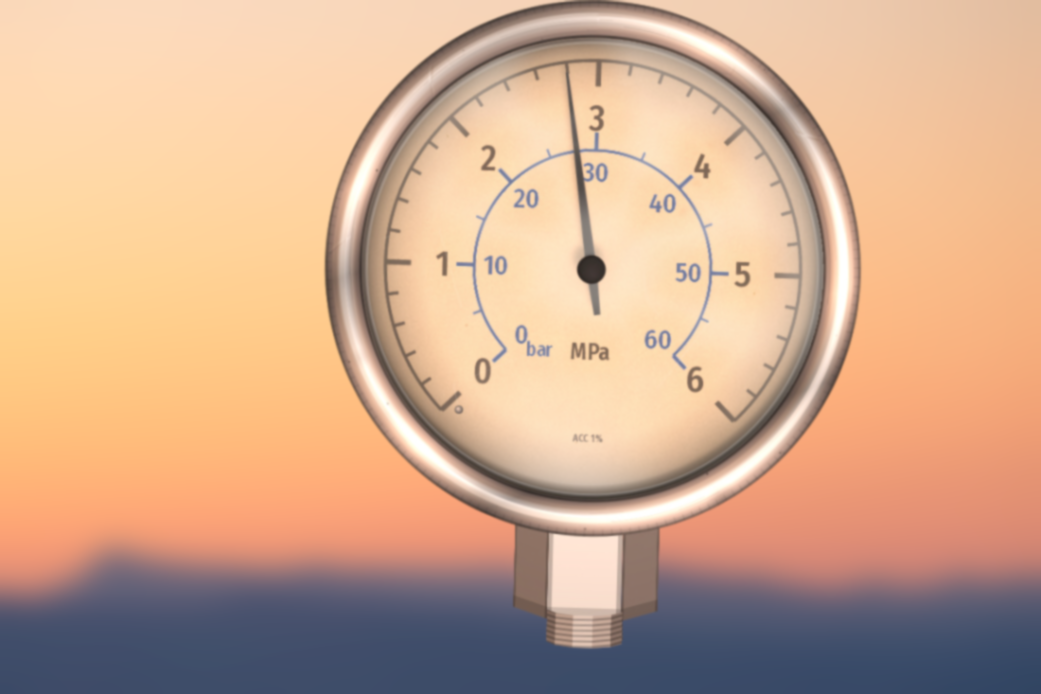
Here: 2.8 MPa
